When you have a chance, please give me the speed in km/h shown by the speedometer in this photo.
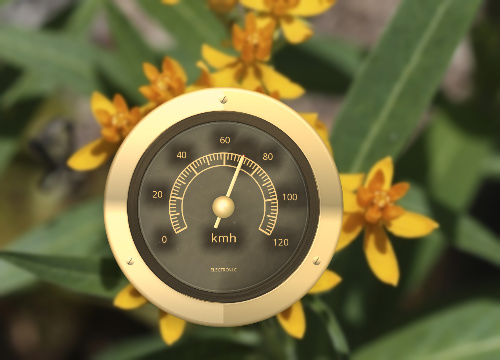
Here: 70 km/h
